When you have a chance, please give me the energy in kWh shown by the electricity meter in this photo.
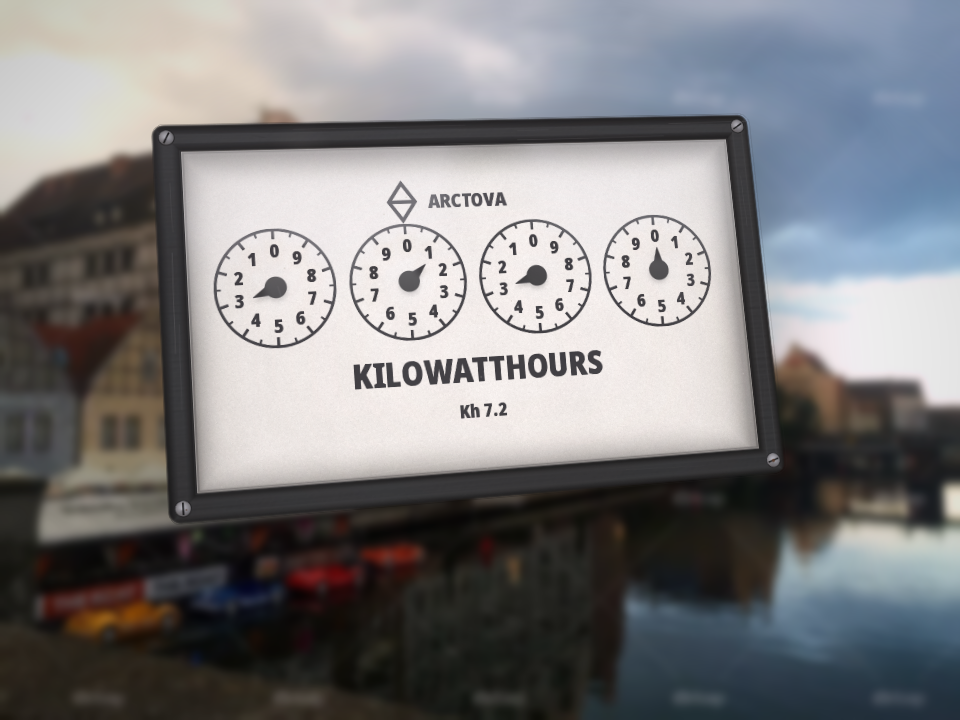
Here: 3130 kWh
